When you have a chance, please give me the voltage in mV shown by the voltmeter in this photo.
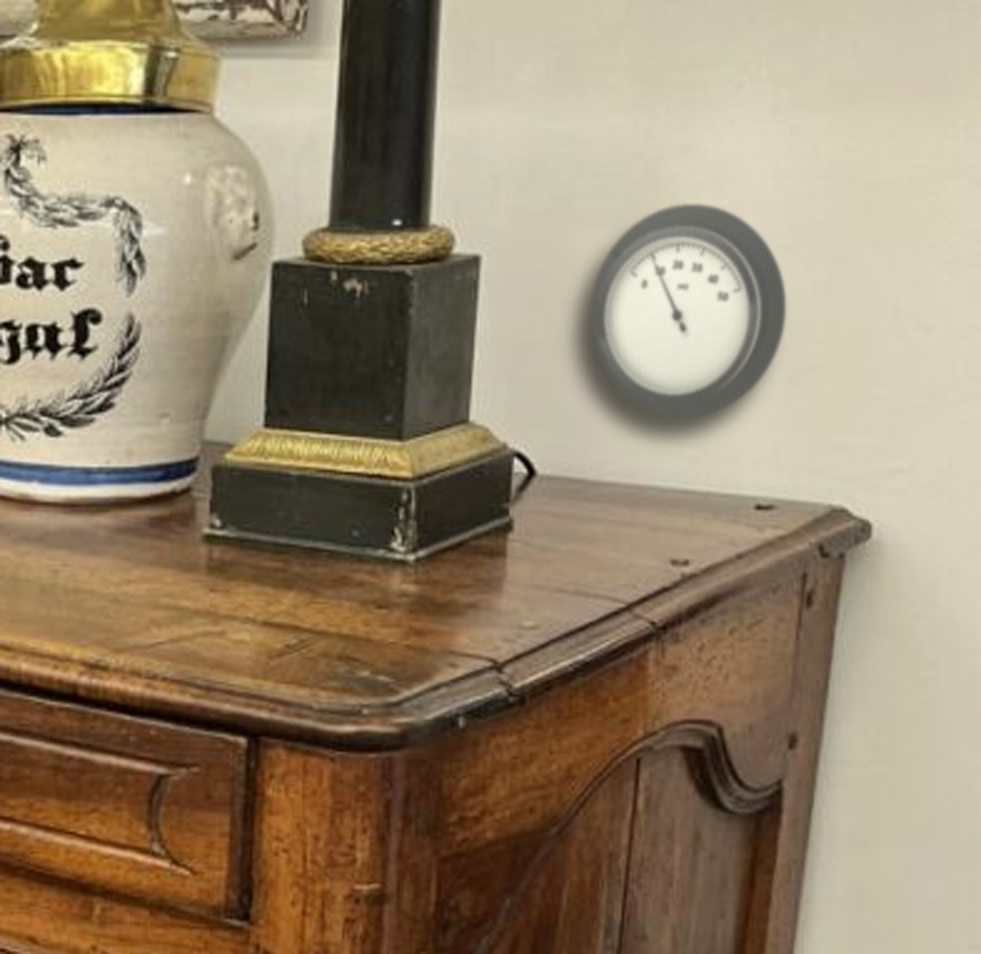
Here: 10 mV
